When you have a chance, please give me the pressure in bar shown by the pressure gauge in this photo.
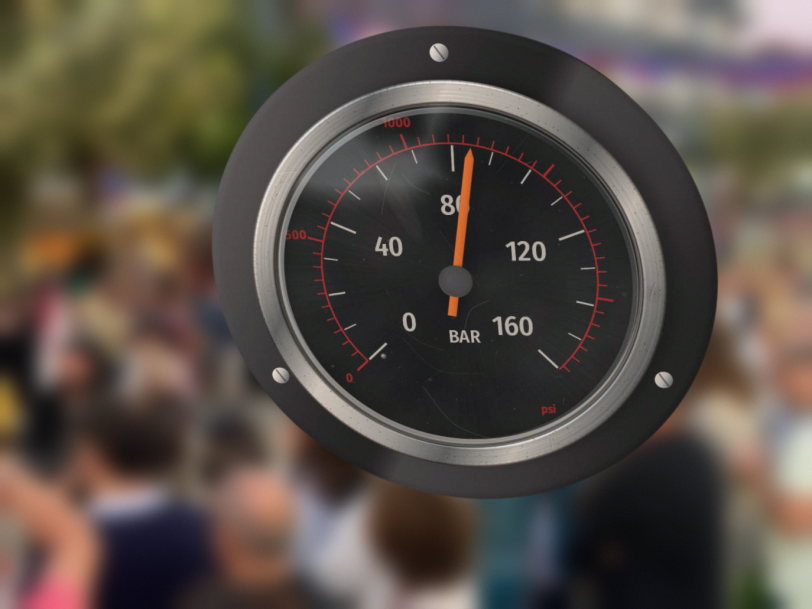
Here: 85 bar
